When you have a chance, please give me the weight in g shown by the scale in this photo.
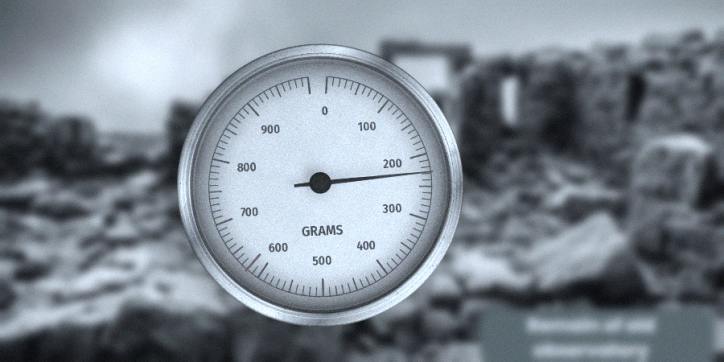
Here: 230 g
